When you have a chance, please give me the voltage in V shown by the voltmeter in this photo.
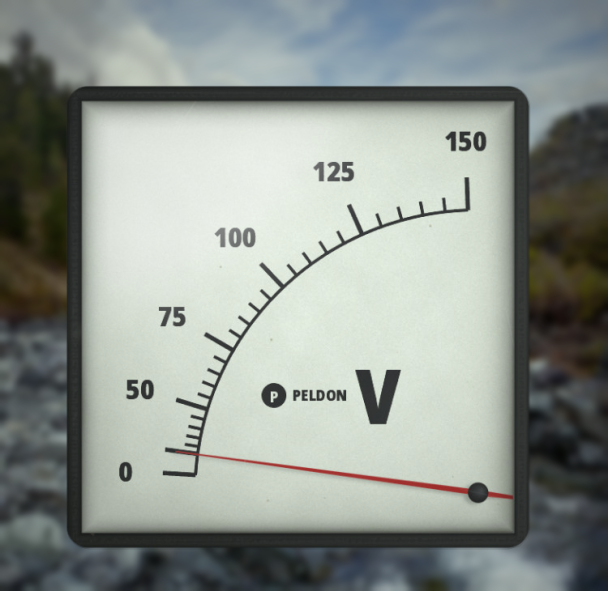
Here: 25 V
